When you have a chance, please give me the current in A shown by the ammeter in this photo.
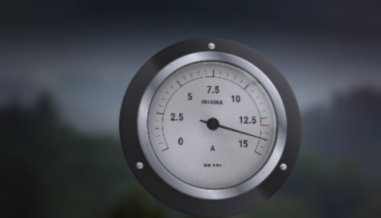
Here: 14 A
